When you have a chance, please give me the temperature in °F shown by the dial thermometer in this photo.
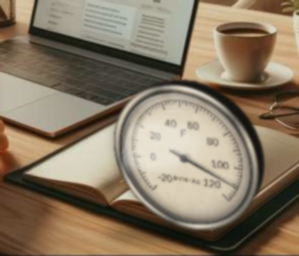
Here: 110 °F
